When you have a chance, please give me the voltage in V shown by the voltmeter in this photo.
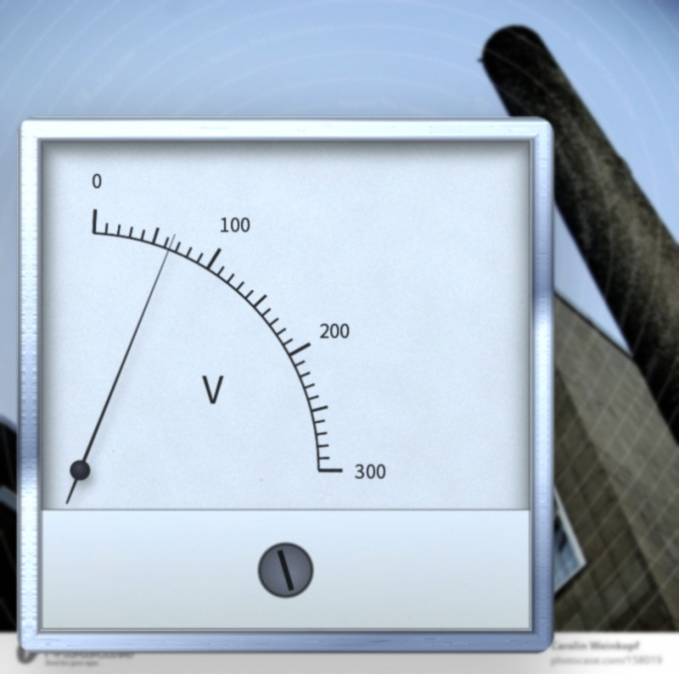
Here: 65 V
